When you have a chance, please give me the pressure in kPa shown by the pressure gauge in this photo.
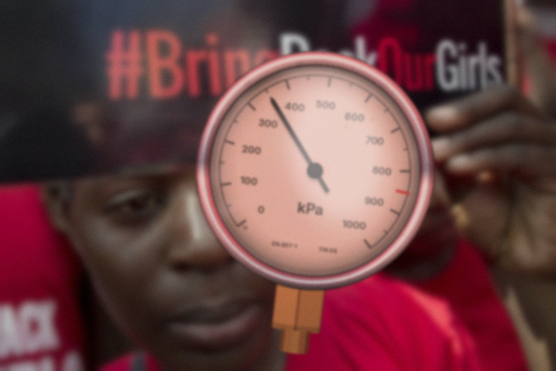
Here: 350 kPa
